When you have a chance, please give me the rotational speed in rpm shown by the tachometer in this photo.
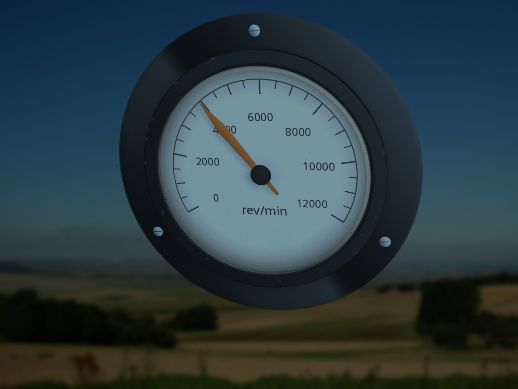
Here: 4000 rpm
